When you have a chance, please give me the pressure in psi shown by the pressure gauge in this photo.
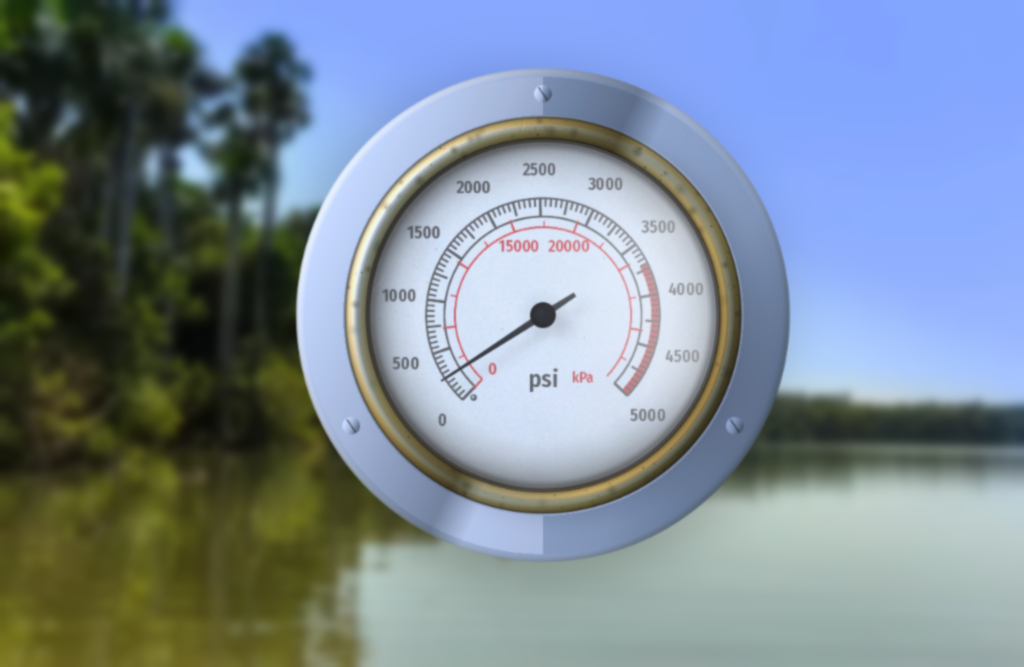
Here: 250 psi
